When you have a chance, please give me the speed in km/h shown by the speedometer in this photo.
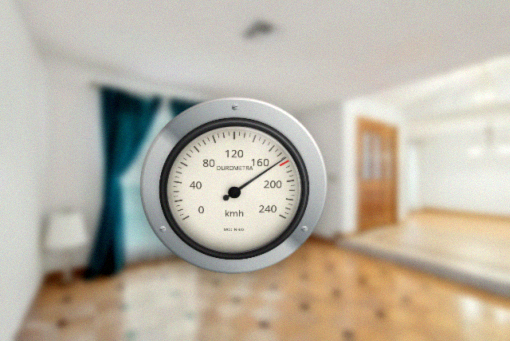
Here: 175 km/h
